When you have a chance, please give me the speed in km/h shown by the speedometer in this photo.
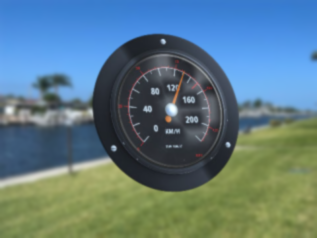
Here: 130 km/h
